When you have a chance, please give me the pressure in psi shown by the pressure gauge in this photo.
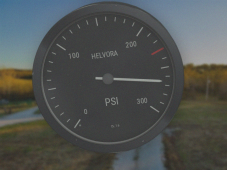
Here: 265 psi
